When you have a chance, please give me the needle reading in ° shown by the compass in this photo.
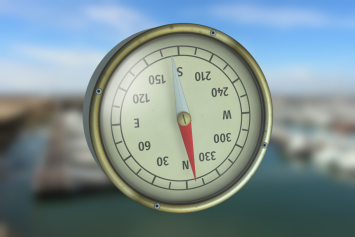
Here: 352.5 °
